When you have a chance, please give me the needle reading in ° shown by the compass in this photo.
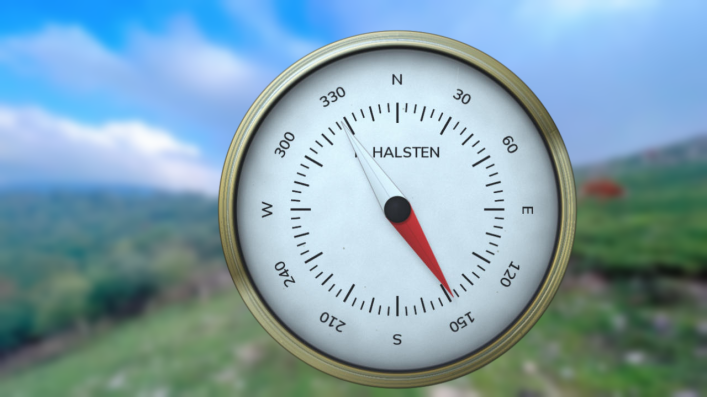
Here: 147.5 °
